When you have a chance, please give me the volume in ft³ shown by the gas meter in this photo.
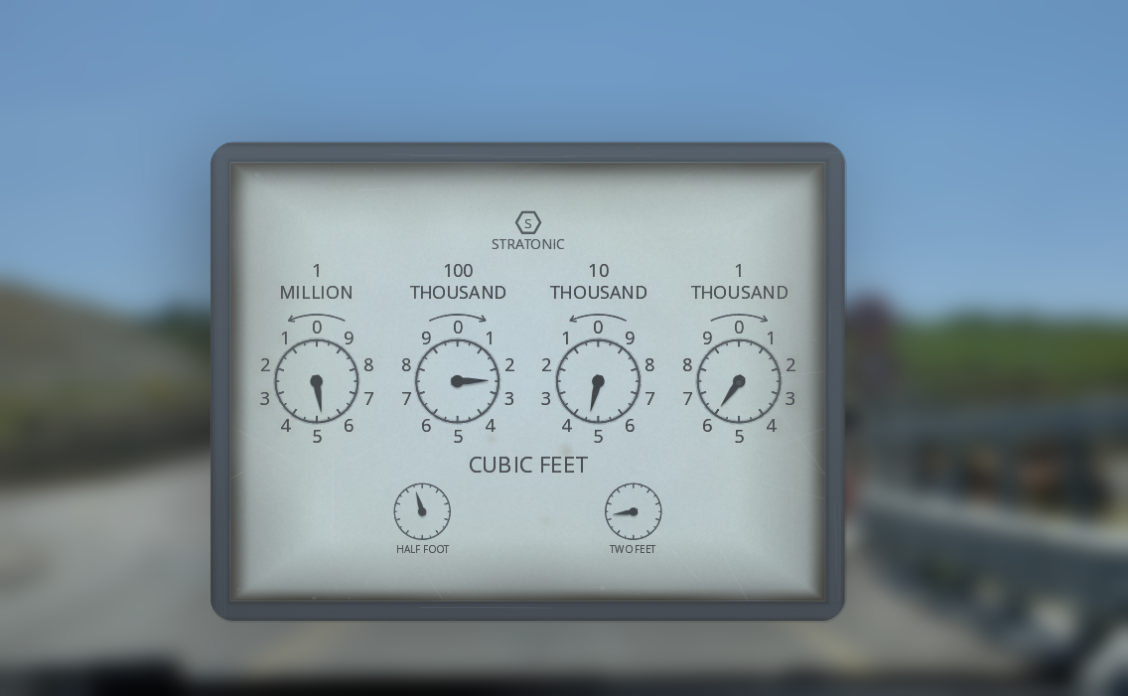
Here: 524600 ft³
